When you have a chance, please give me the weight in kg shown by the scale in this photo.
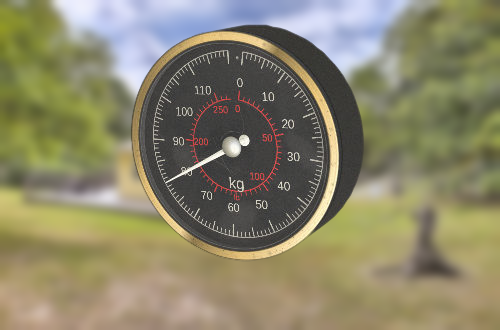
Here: 80 kg
